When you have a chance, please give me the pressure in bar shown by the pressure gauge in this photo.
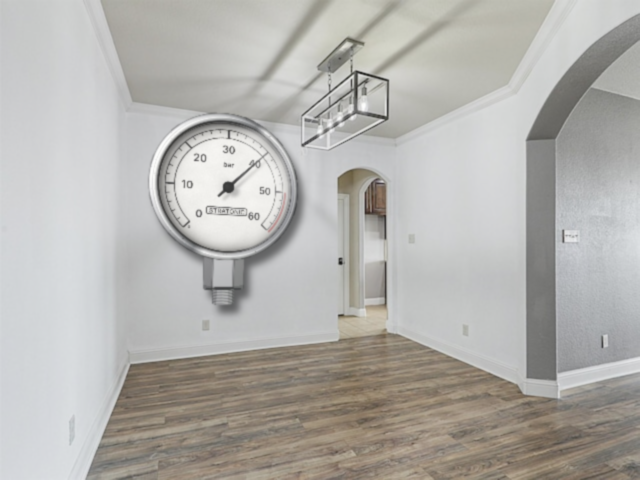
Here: 40 bar
